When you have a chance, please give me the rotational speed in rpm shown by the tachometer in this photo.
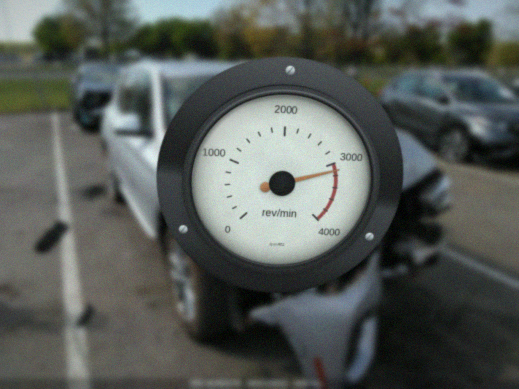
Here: 3100 rpm
